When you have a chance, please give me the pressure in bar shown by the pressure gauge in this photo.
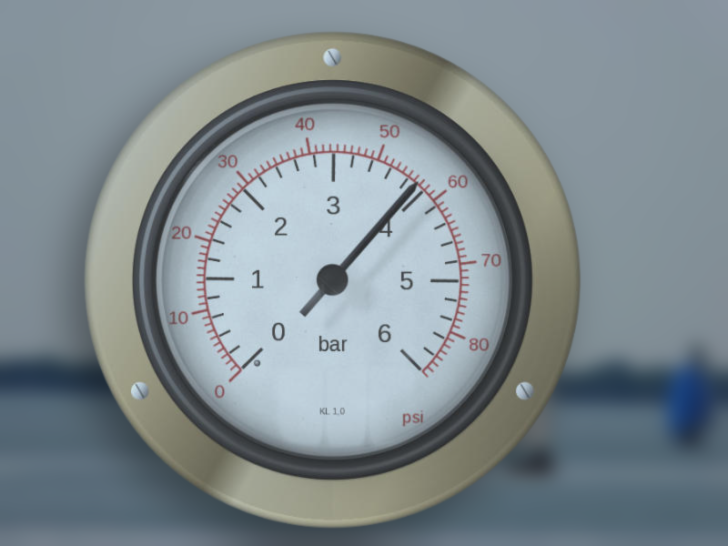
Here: 3.9 bar
